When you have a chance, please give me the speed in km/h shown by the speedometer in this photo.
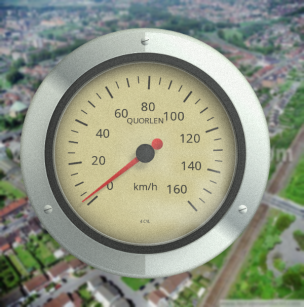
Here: 2.5 km/h
